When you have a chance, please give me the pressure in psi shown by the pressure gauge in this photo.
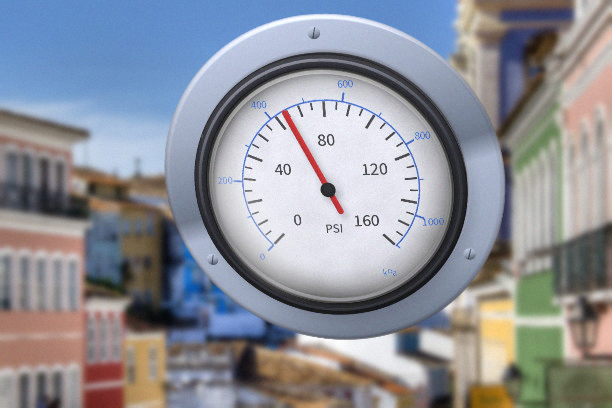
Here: 65 psi
